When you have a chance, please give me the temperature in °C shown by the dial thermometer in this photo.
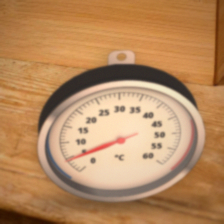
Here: 5 °C
